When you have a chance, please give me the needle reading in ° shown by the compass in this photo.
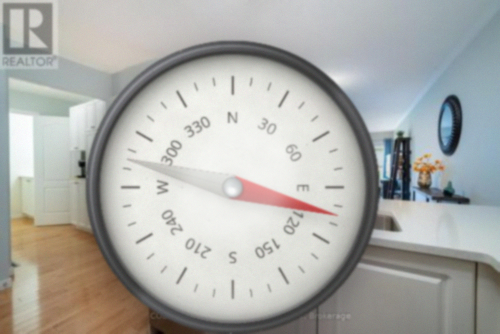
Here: 105 °
